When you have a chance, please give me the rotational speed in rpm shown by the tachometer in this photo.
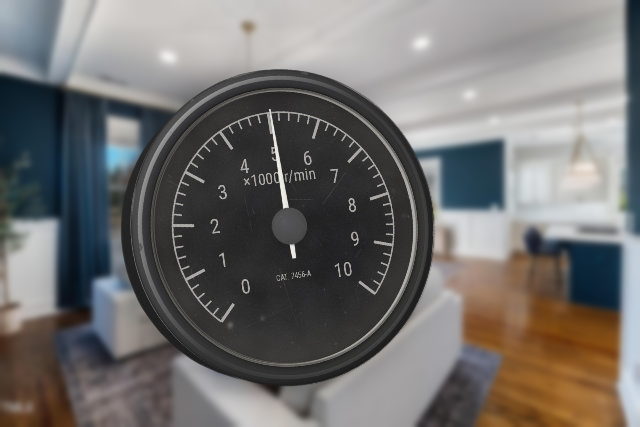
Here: 5000 rpm
